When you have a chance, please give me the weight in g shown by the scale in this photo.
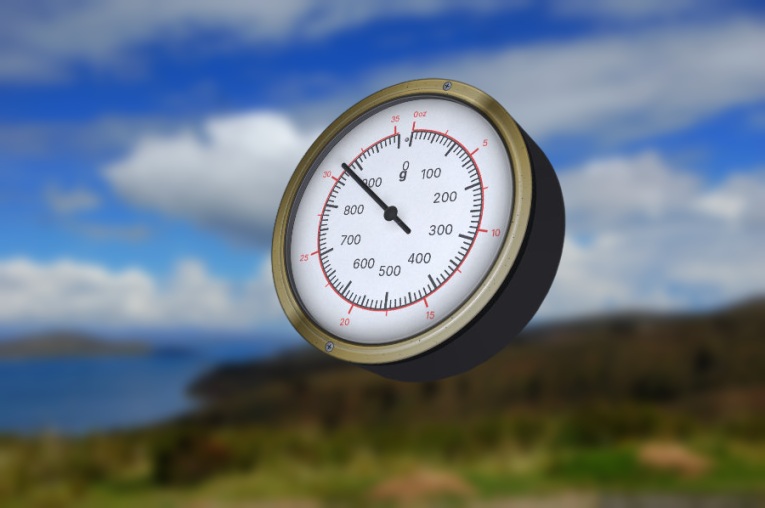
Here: 880 g
